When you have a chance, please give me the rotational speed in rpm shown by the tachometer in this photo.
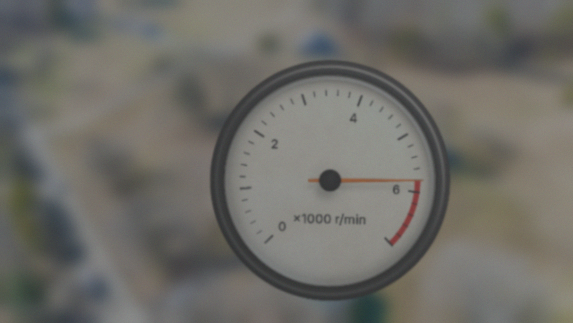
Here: 5800 rpm
